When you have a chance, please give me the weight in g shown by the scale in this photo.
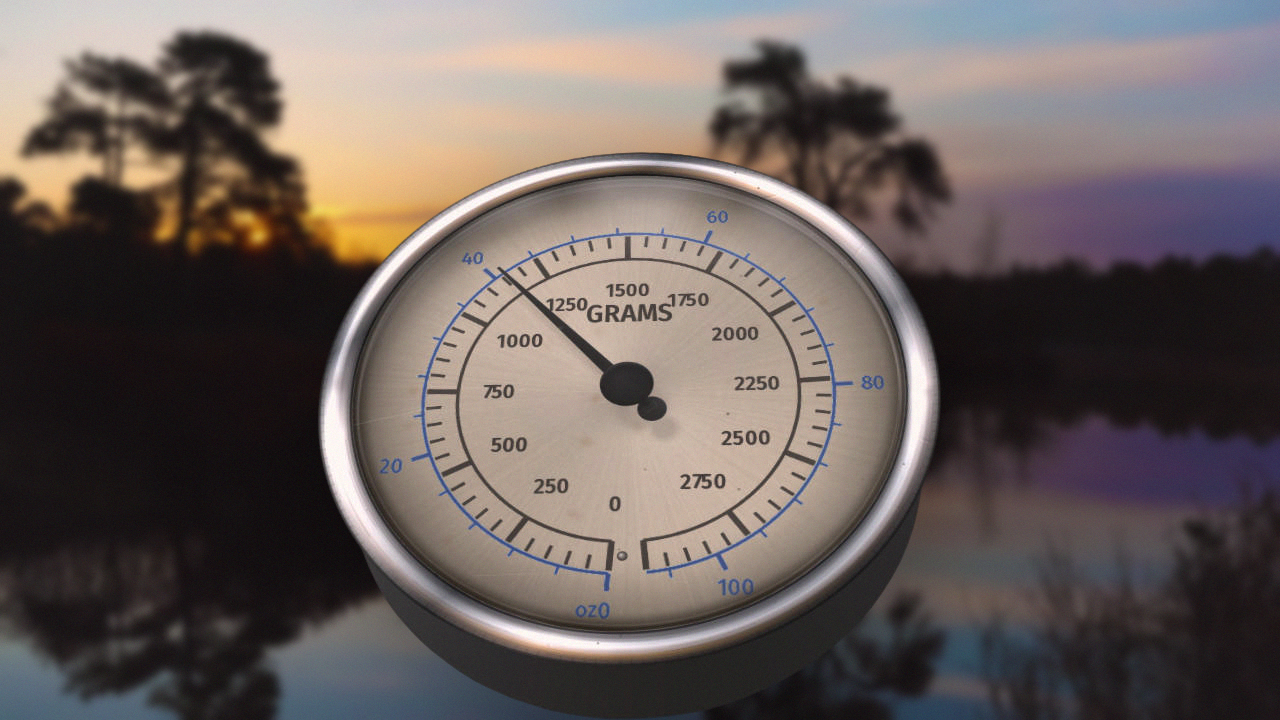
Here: 1150 g
